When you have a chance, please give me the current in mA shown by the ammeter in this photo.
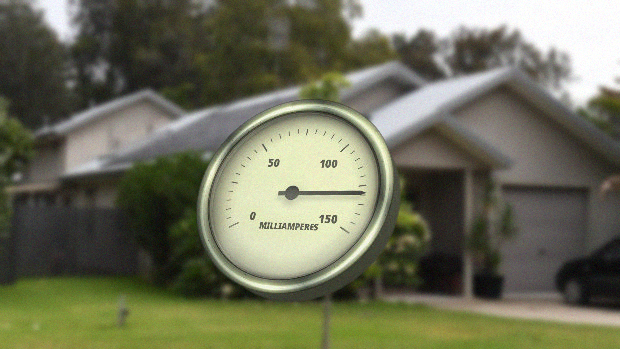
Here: 130 mA
